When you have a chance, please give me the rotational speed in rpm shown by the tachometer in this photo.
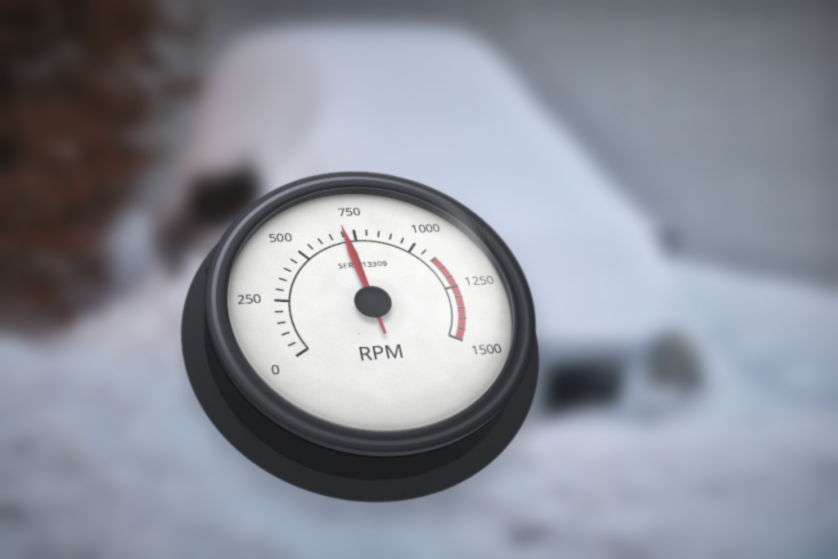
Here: 700 rpm
